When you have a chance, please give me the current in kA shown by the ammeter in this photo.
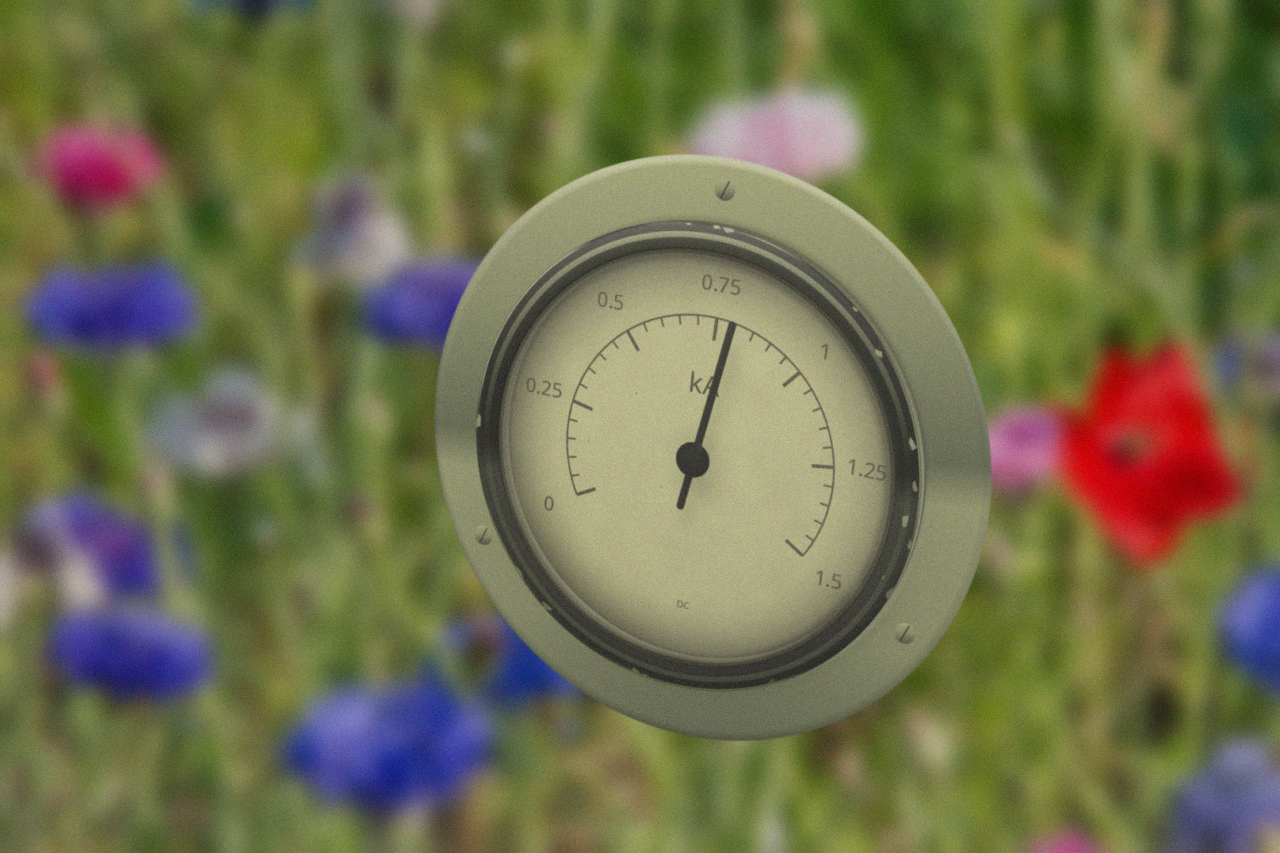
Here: 0.8 kA
